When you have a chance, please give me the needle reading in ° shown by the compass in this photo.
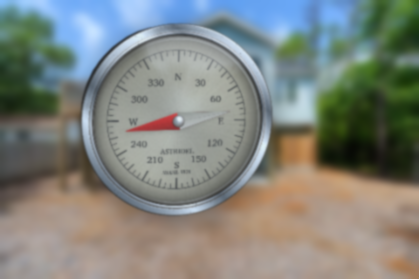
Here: 260 °
